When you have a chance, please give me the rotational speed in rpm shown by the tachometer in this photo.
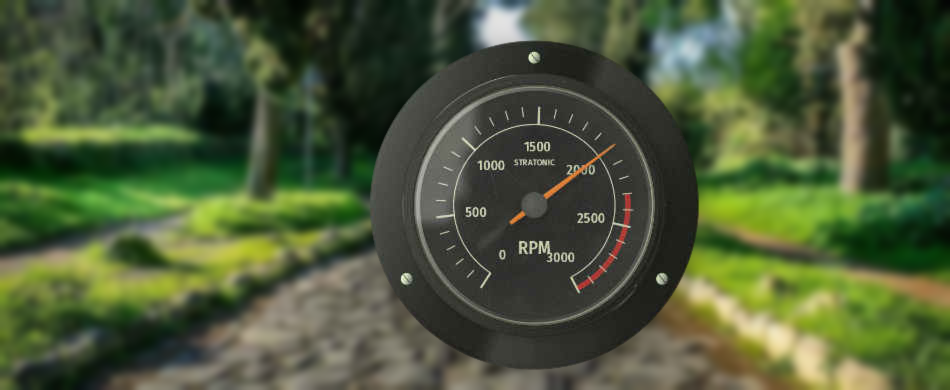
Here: 2000 rpm
